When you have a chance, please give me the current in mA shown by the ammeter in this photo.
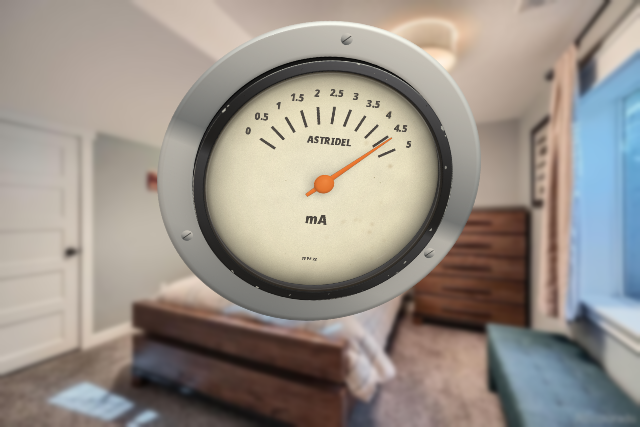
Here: 4.5 mA
